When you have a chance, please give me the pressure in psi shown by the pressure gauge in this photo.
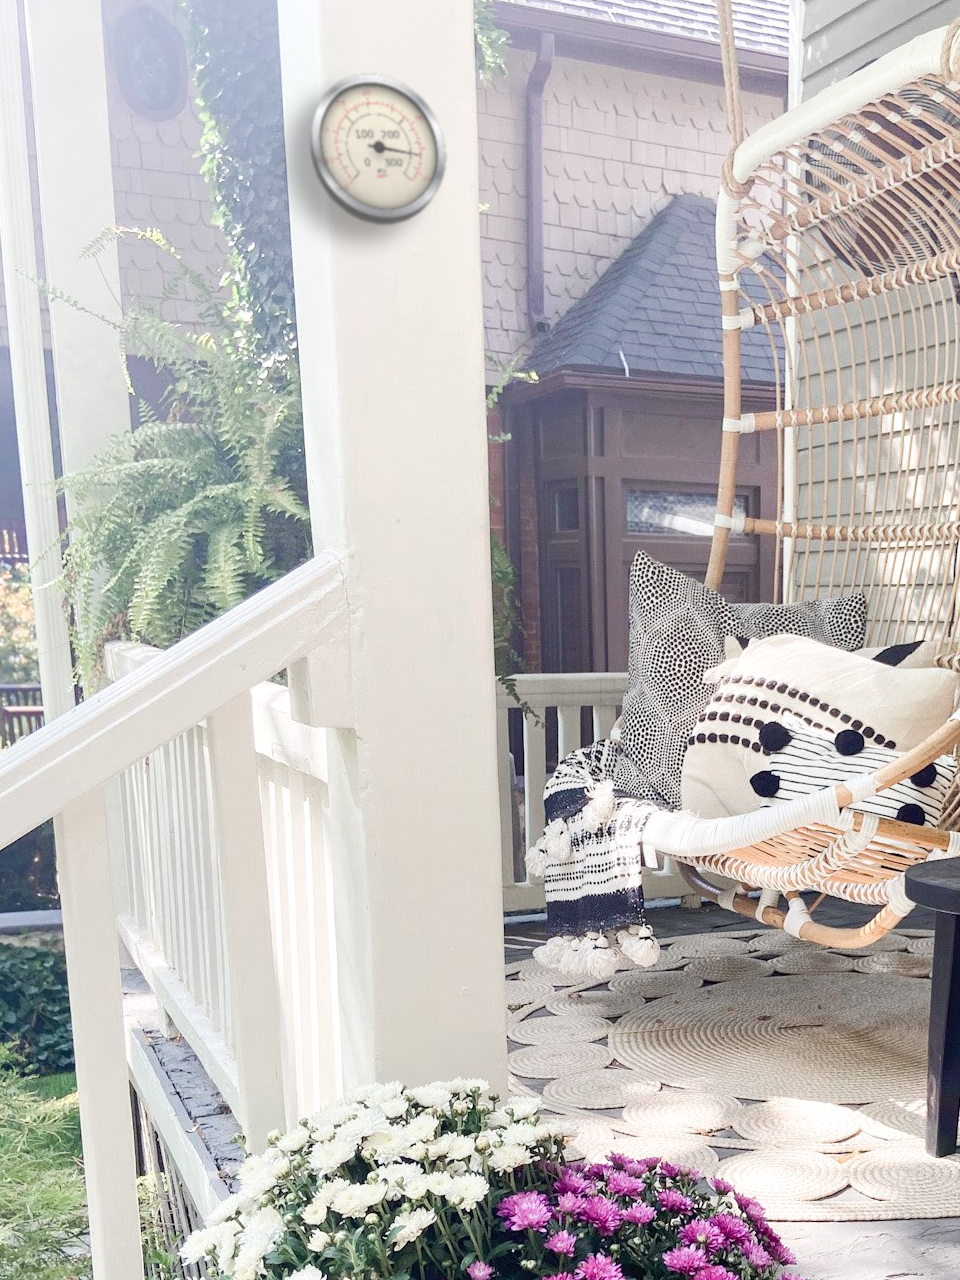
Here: 260 psi
